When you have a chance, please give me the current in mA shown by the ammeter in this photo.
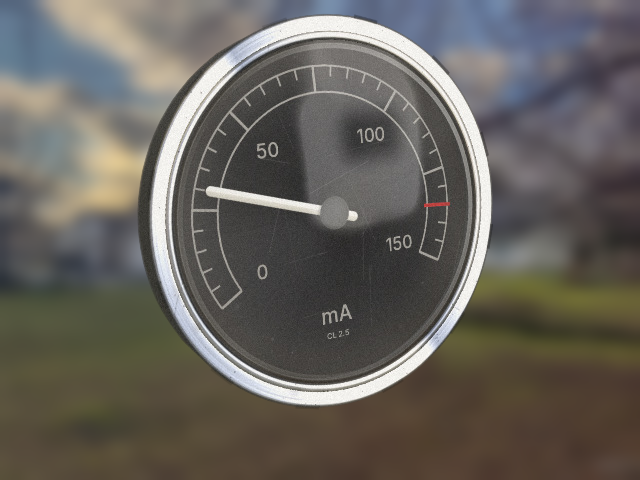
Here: 30 mA
